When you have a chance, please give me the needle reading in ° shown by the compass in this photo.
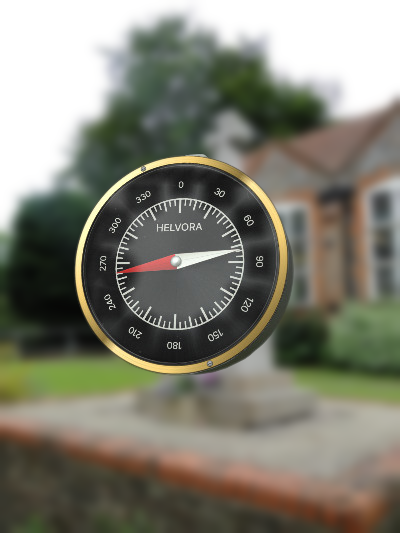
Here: 260 °
